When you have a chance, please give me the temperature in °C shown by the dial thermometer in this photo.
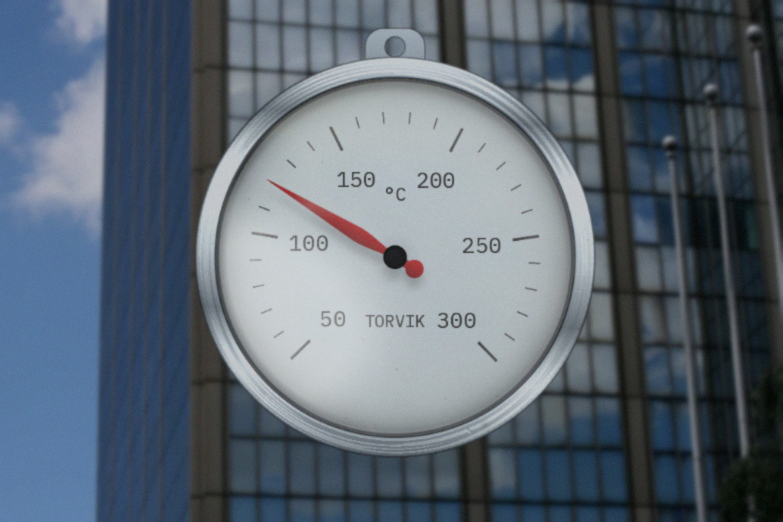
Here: 120 °C
